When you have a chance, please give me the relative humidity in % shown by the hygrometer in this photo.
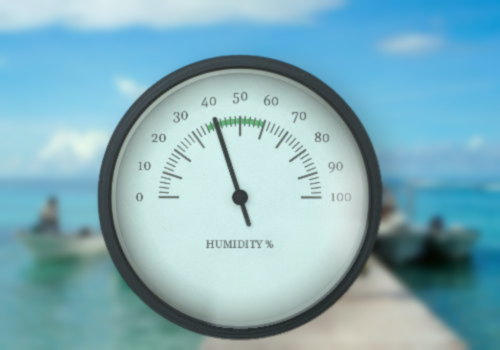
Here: 40 %
